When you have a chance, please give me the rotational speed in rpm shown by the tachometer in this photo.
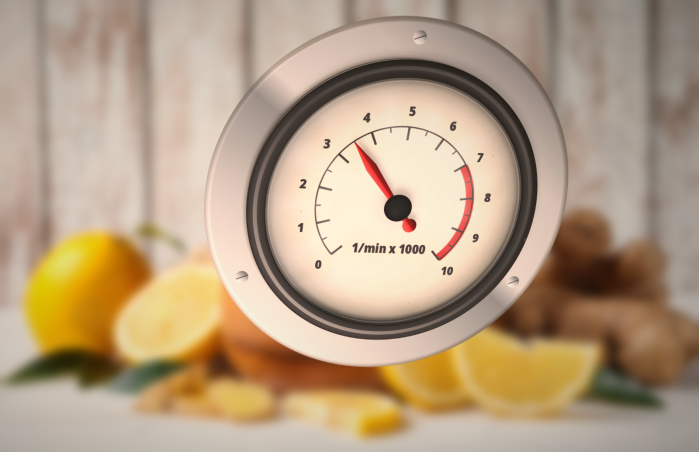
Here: 3500 rpm
